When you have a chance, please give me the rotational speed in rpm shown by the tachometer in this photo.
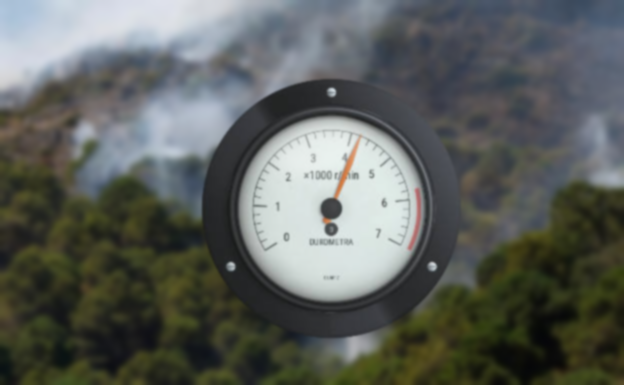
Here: 4200 rpm
